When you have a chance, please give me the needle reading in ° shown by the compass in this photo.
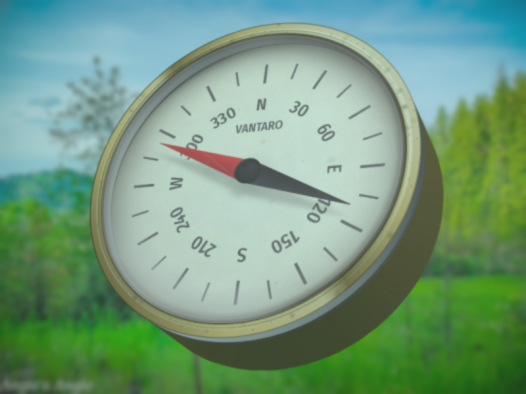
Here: 292.5 °
